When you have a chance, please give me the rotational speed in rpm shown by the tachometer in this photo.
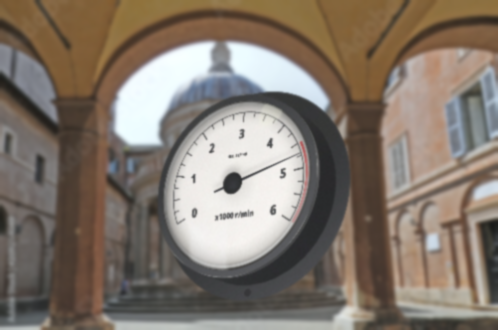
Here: 4750 rpm
